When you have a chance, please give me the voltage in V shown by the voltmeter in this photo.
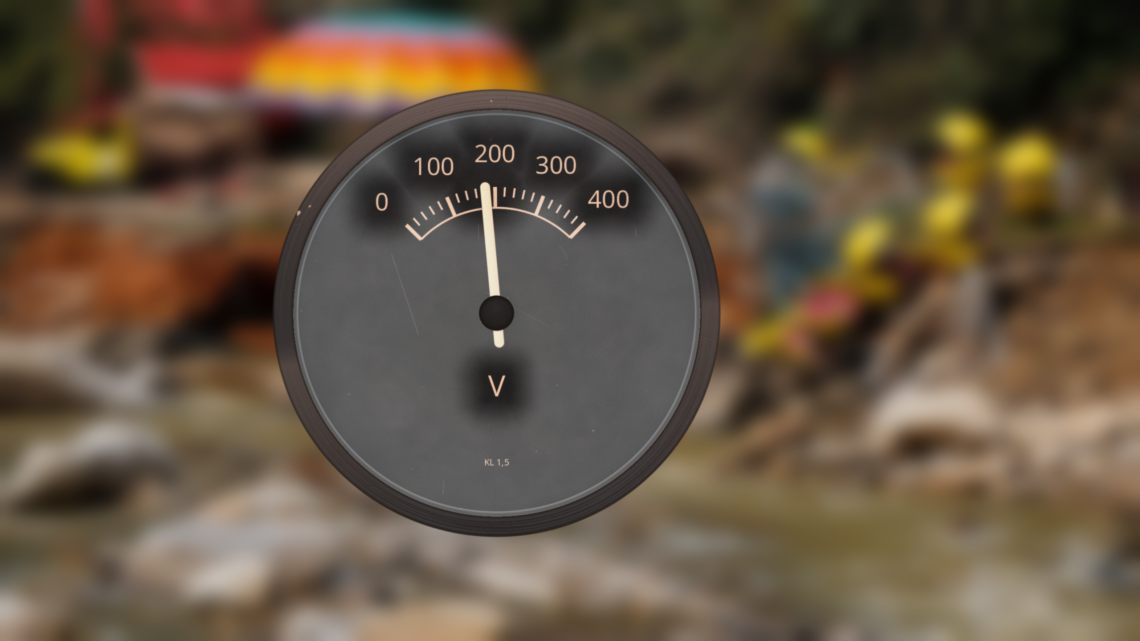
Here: 180 V
